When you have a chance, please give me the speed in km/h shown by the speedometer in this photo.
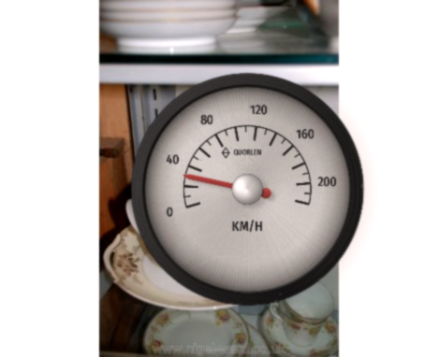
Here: 30 km/h
